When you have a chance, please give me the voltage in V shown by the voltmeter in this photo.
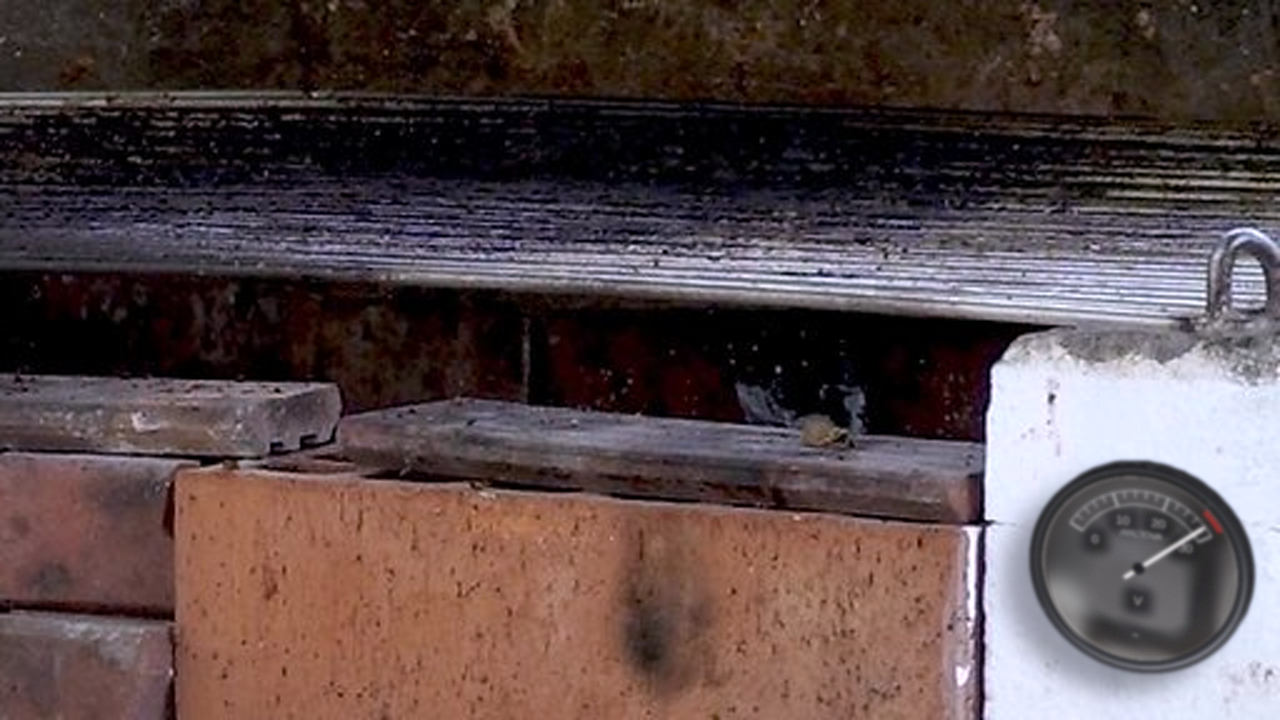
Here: 28 V
